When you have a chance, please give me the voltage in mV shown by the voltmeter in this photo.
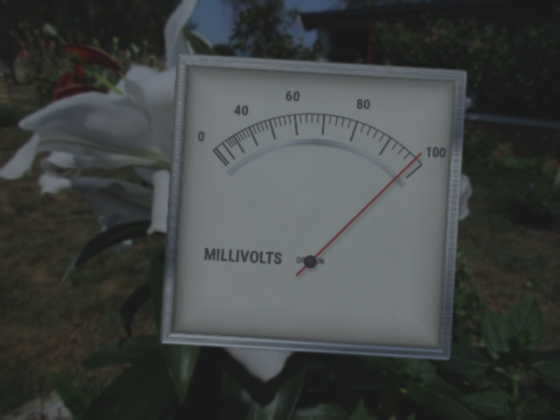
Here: 98 mV
